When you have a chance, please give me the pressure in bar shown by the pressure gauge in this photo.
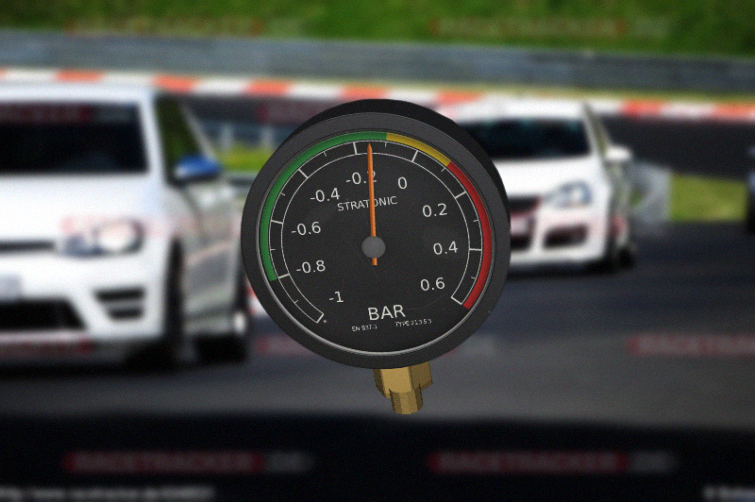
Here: -0.15 bar
